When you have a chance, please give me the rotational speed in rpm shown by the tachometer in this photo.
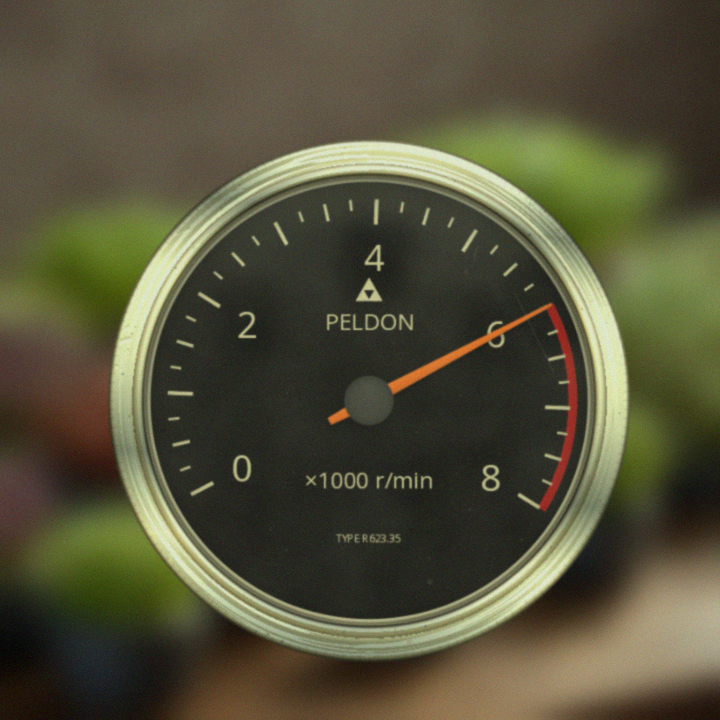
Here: 6000 rpm
